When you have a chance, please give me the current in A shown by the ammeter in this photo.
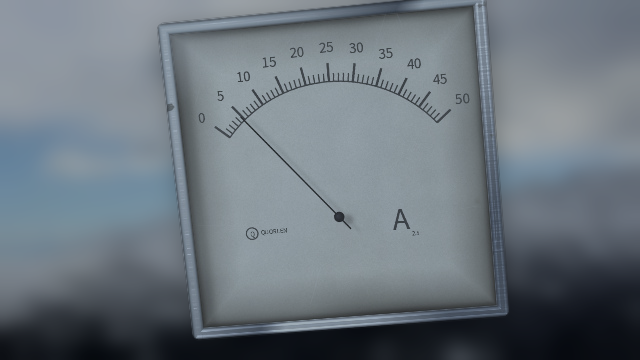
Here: 5 A
